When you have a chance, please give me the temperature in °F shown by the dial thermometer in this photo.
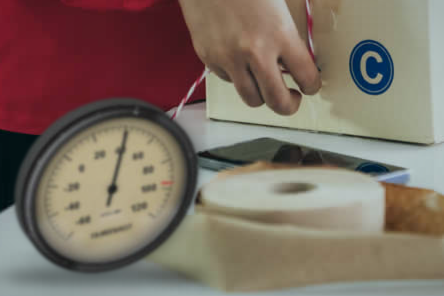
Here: 40 °F
